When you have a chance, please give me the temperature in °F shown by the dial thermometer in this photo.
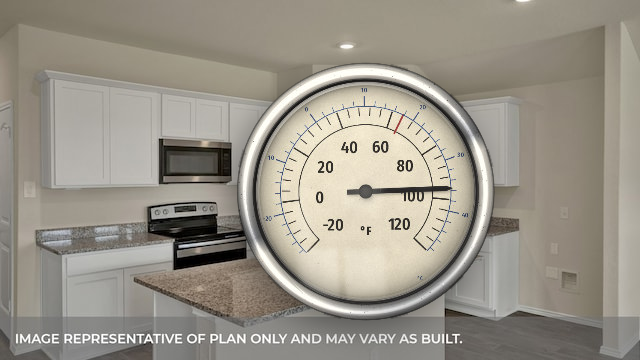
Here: 96 °F
